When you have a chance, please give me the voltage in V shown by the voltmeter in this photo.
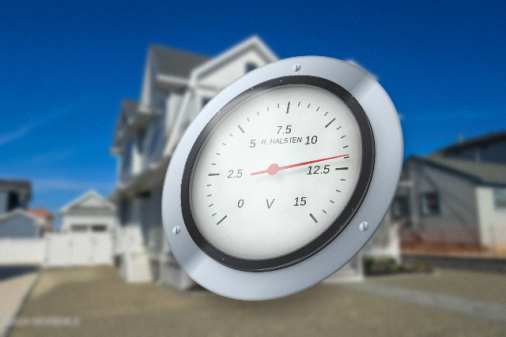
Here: 12 V
